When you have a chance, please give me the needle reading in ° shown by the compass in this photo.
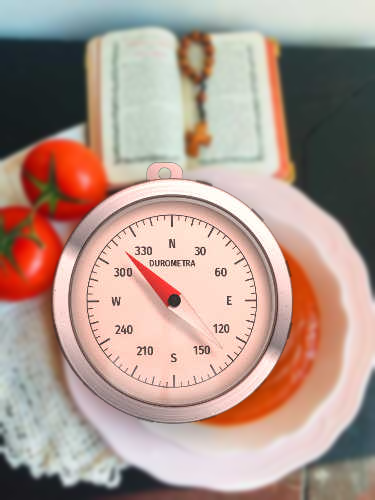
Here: 315 °
